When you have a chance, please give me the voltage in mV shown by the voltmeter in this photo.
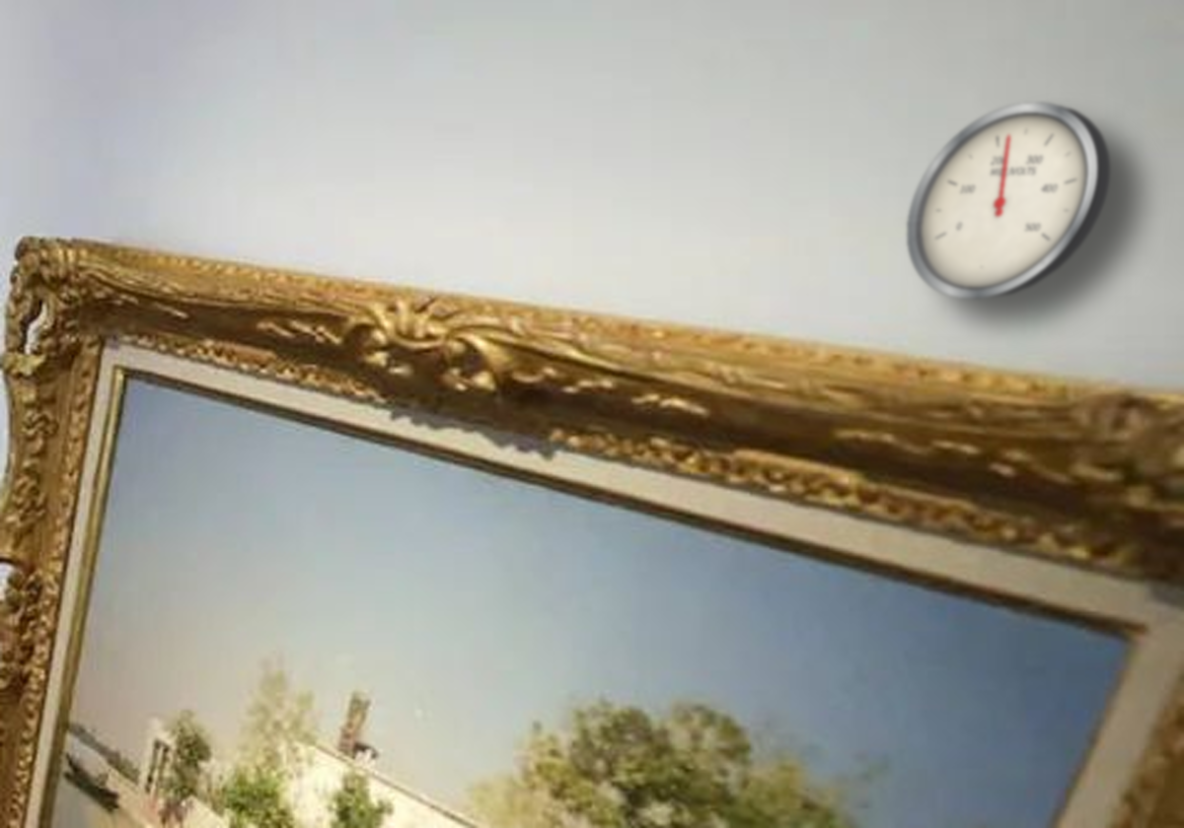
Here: 225 mV
